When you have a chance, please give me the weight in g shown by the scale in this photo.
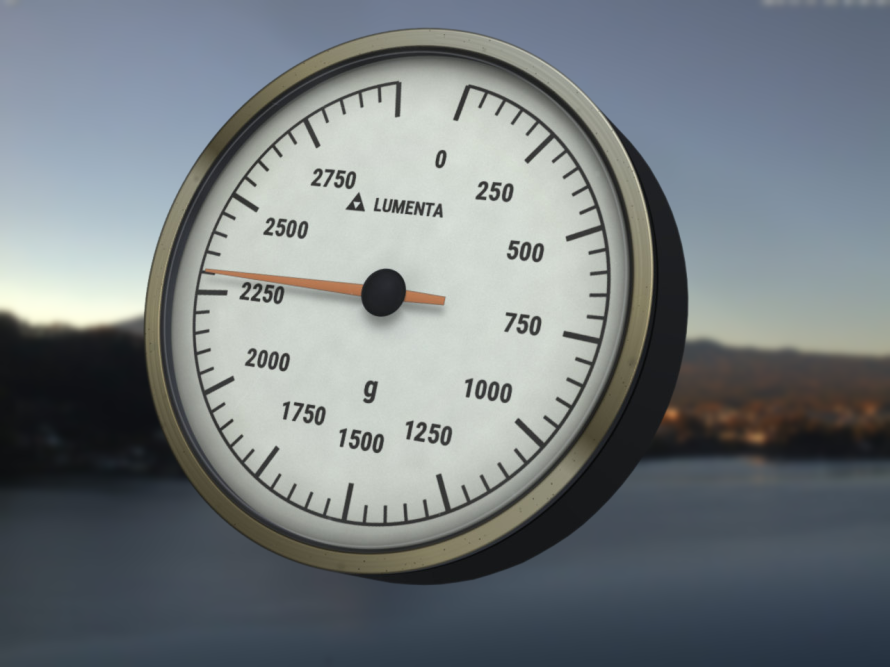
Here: 2300 g
